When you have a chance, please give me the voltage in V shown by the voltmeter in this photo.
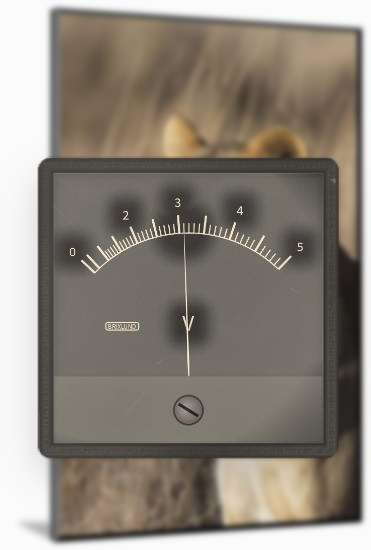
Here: 3.1 V
